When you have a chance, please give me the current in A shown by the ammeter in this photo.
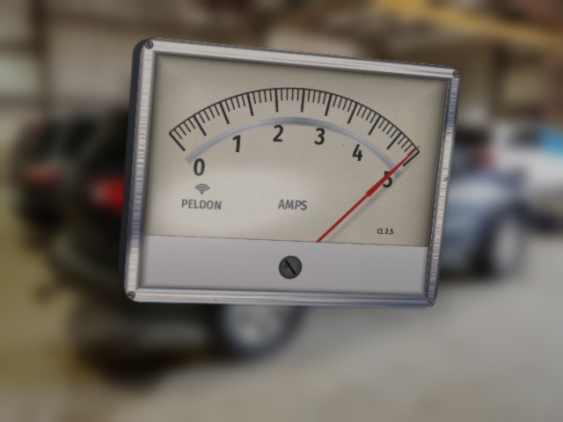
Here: 4.9 A
